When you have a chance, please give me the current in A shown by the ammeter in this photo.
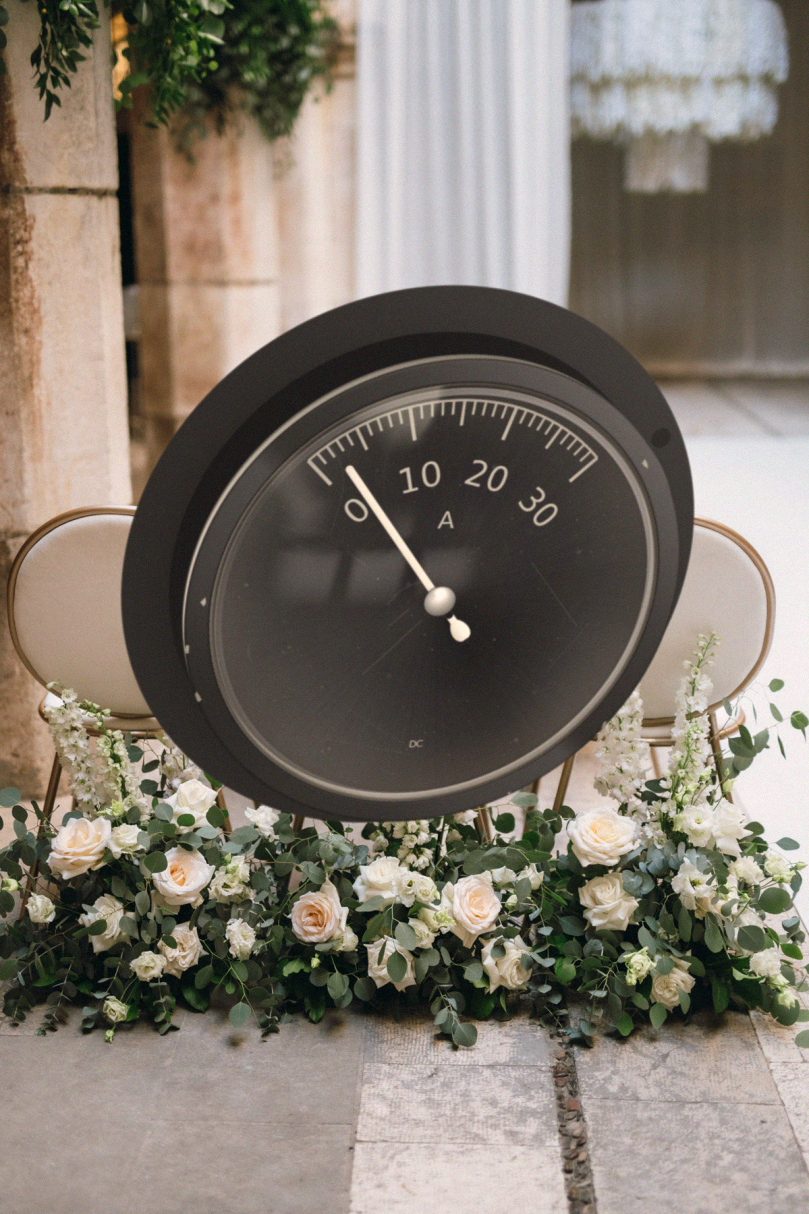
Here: 2.5 A
